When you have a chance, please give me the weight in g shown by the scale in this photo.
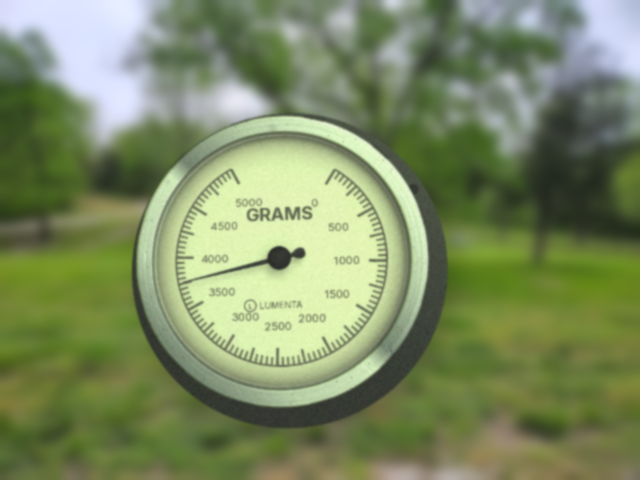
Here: 3750 g
